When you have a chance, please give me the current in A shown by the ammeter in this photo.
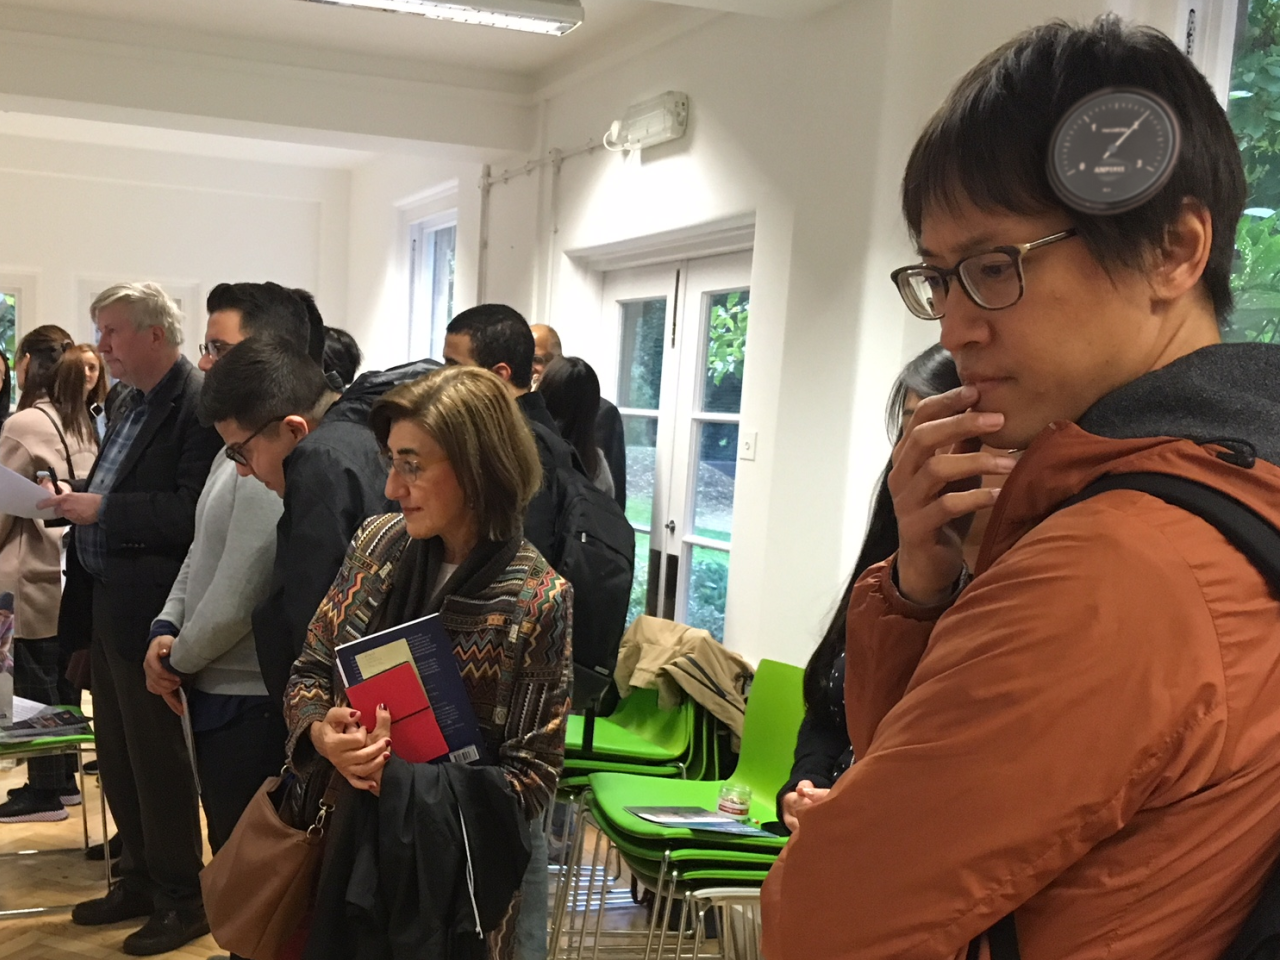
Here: 2 A
